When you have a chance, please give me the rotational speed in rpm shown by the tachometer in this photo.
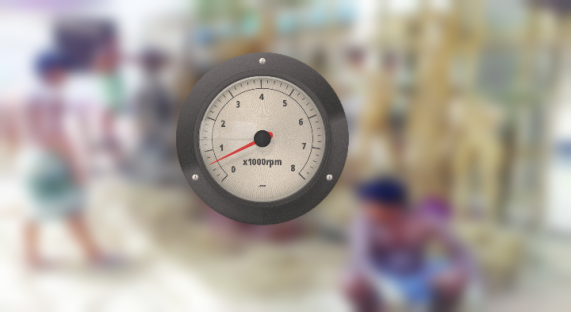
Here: 600 rpm
